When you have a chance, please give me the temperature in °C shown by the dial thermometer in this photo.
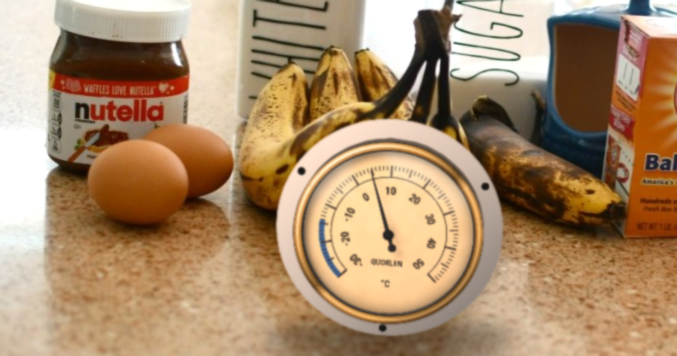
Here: 5 °C
